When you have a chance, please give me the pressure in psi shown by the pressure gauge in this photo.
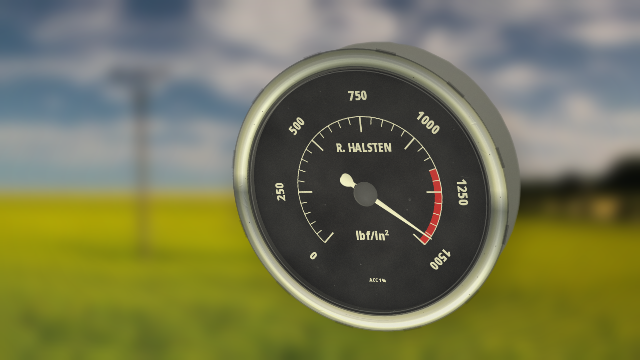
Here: 1450 psi
